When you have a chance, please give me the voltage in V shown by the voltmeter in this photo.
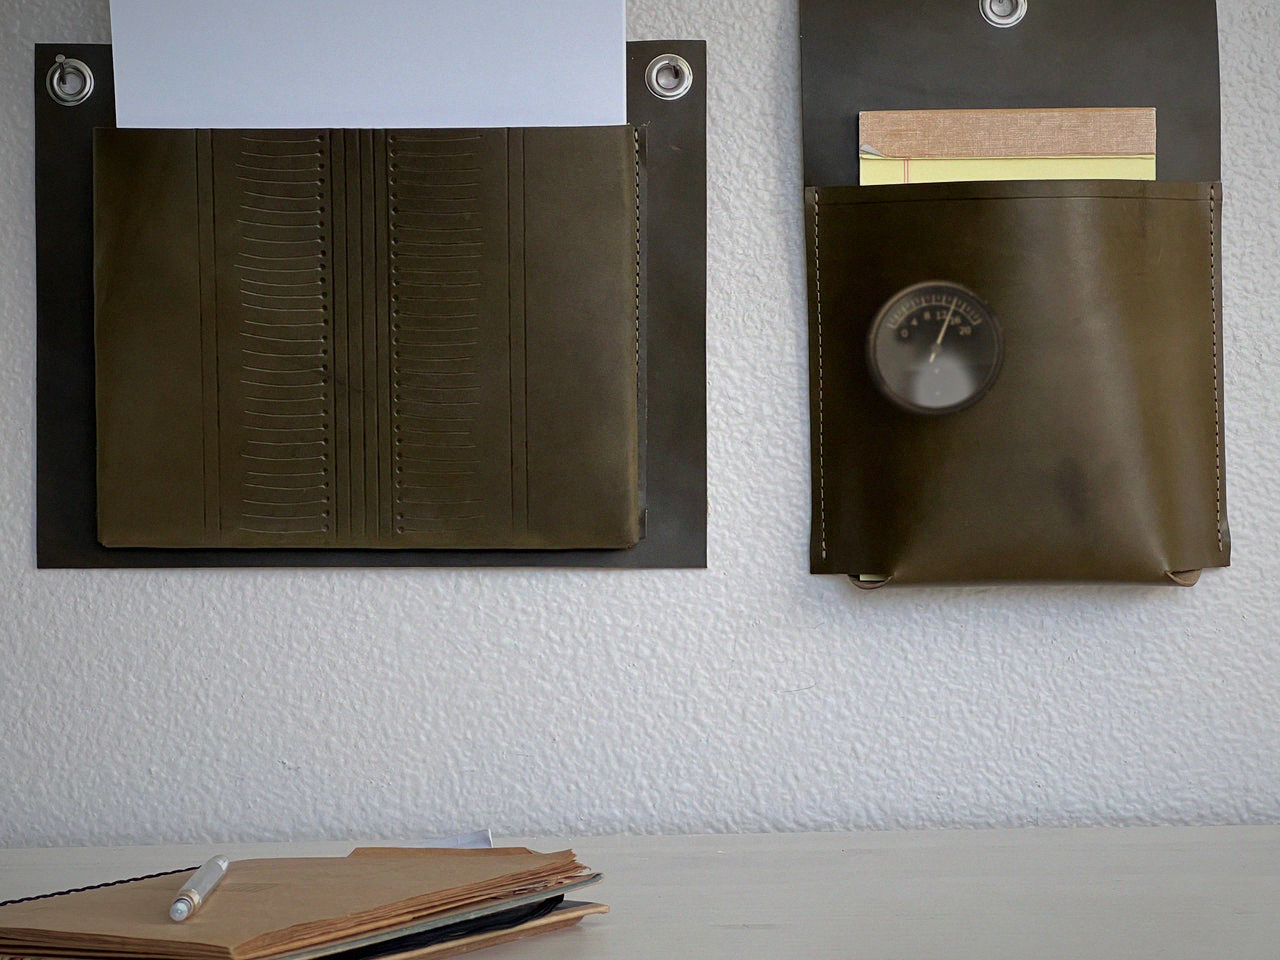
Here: 14 V
